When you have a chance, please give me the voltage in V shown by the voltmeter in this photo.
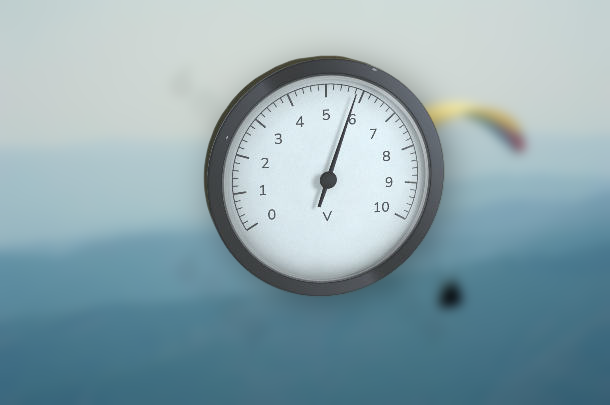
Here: 5.8 V
